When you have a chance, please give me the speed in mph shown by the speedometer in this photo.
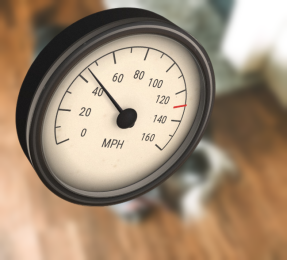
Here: 45 mph
